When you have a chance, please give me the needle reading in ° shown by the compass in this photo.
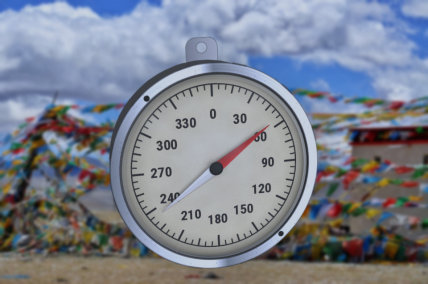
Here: 55 °
